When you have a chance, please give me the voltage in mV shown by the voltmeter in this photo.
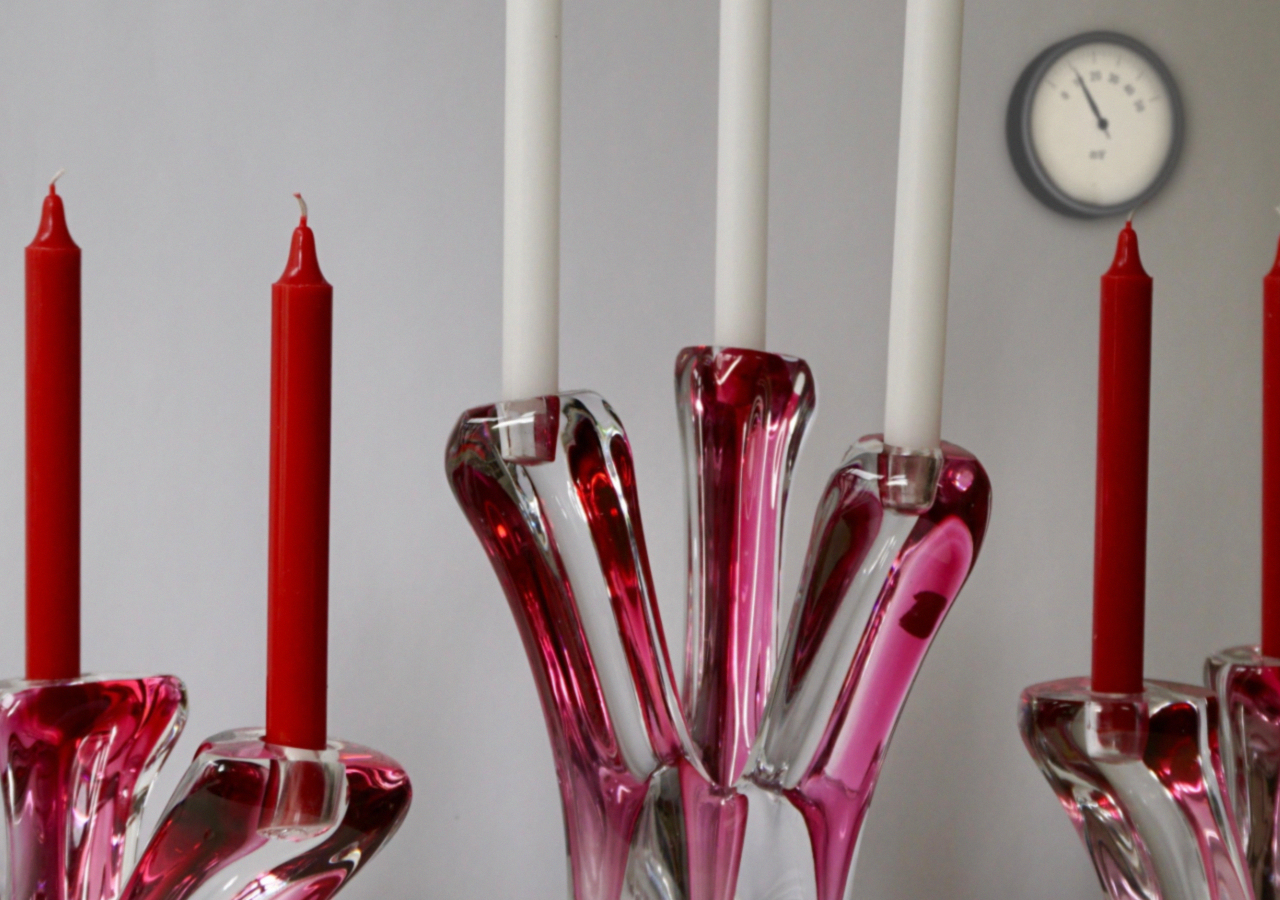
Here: 10 mV
